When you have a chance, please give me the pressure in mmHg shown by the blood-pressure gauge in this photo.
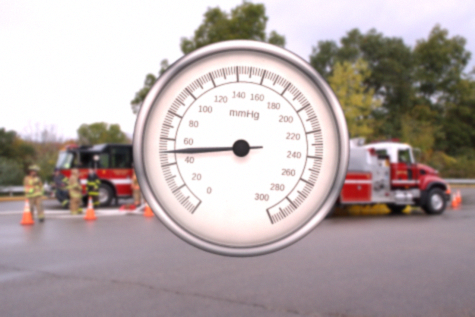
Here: 50 mmHg
